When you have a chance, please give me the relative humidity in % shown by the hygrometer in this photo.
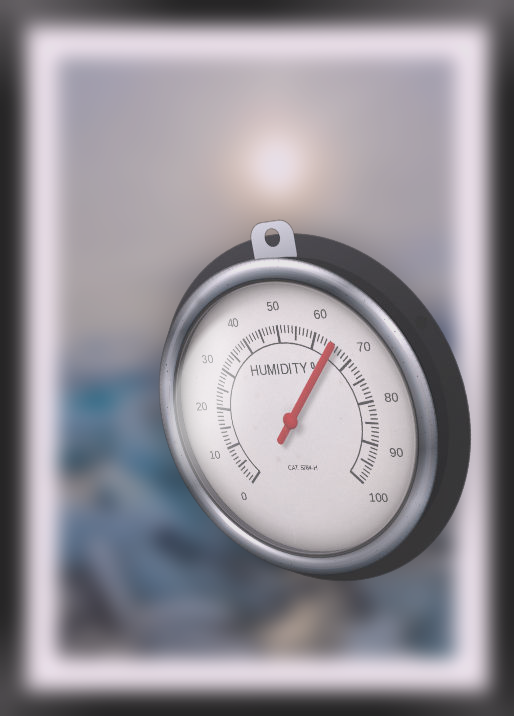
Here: 65 %
